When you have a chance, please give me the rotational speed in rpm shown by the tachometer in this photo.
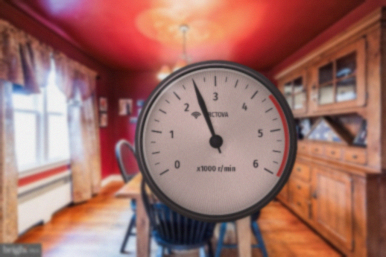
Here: 2500 rpm
